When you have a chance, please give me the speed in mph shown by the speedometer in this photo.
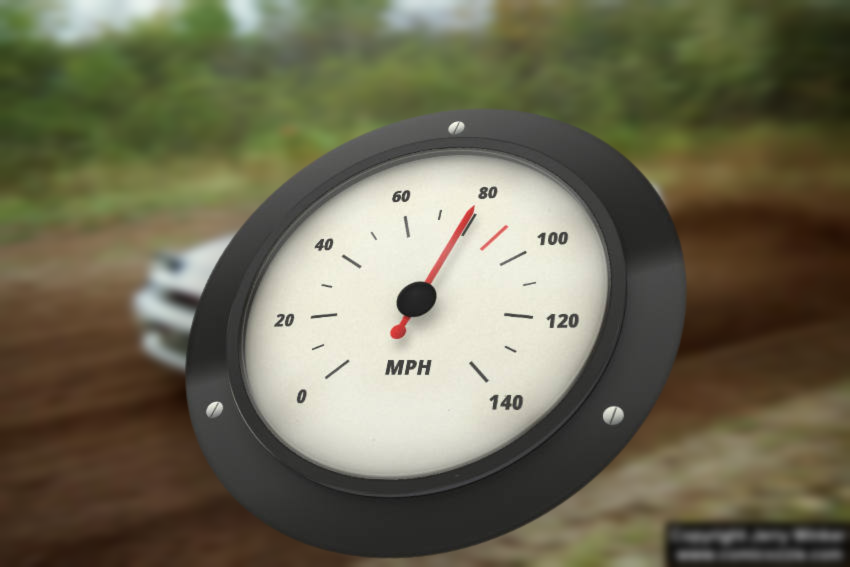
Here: 80 mph
